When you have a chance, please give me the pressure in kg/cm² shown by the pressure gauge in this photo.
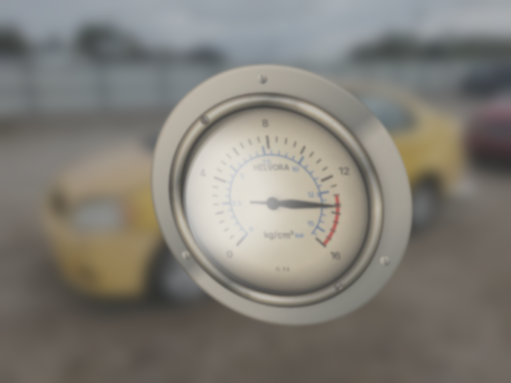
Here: 13.5 kg/cm²
